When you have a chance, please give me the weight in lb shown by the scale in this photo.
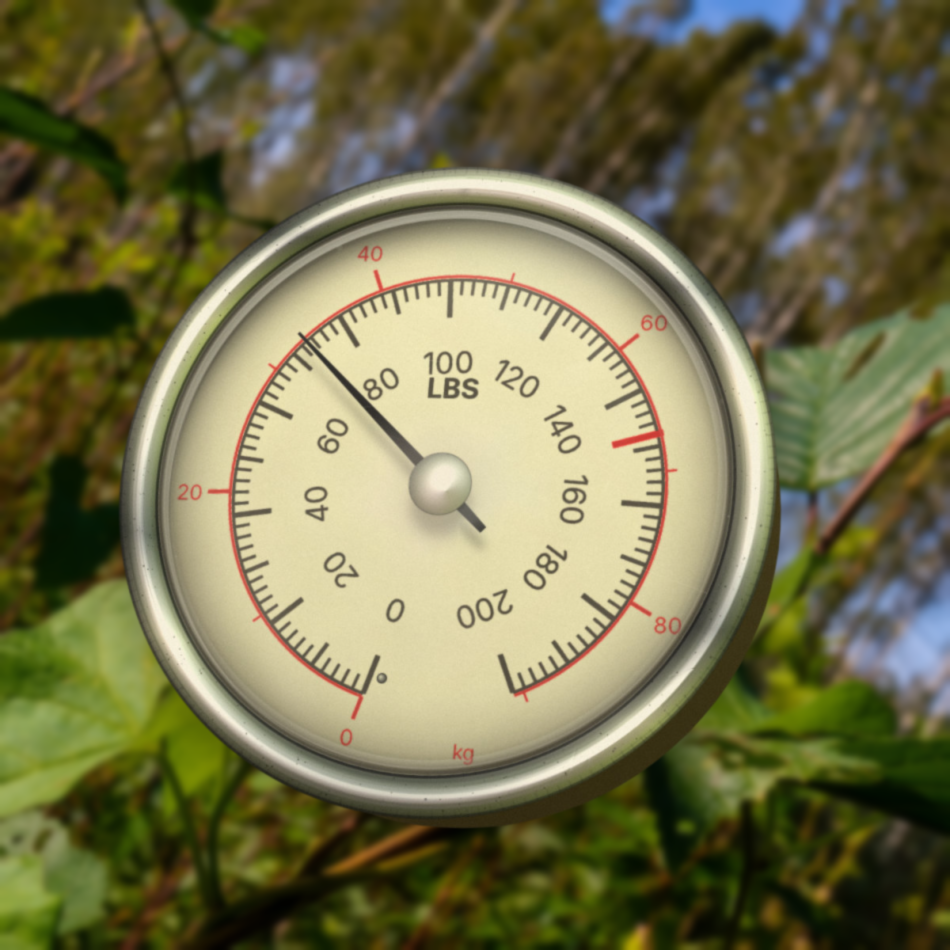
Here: 73 lb
